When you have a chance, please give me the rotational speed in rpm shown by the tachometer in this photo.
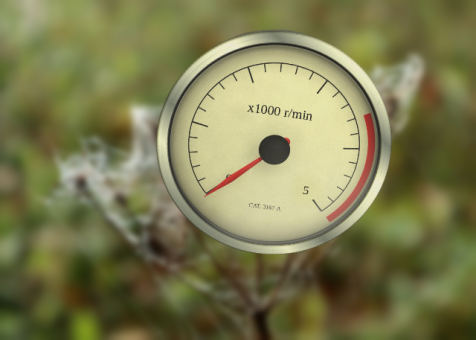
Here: 0 rpm
